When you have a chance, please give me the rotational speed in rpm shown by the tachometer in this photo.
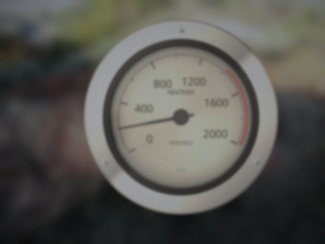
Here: 200 rpm
